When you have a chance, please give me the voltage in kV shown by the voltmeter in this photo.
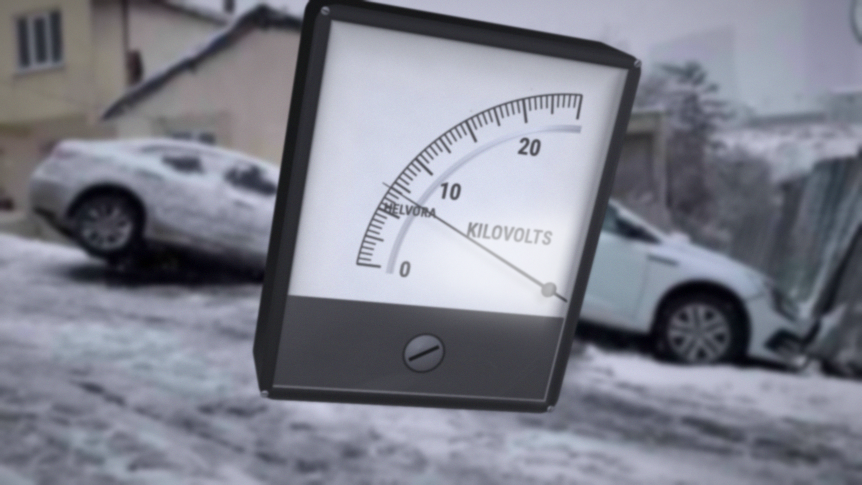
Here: 7 kV
